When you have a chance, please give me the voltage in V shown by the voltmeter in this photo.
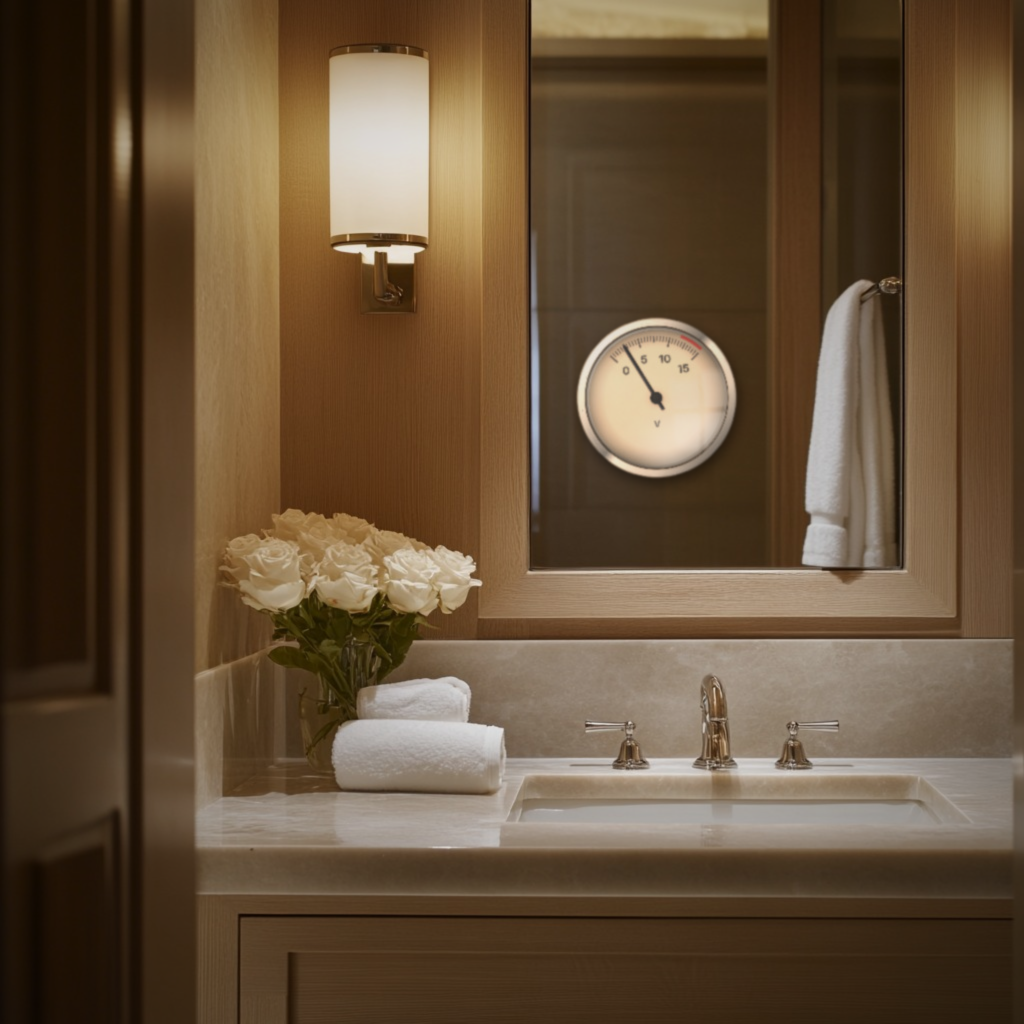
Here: 2.5 V
